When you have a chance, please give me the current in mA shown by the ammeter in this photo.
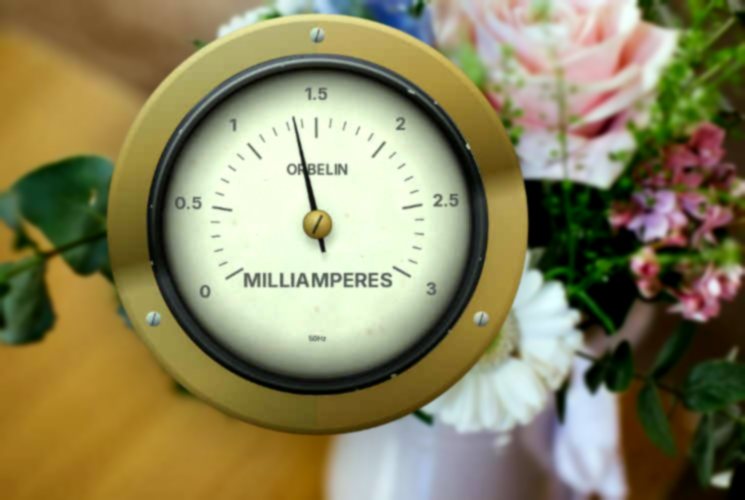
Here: 1.35 mA
